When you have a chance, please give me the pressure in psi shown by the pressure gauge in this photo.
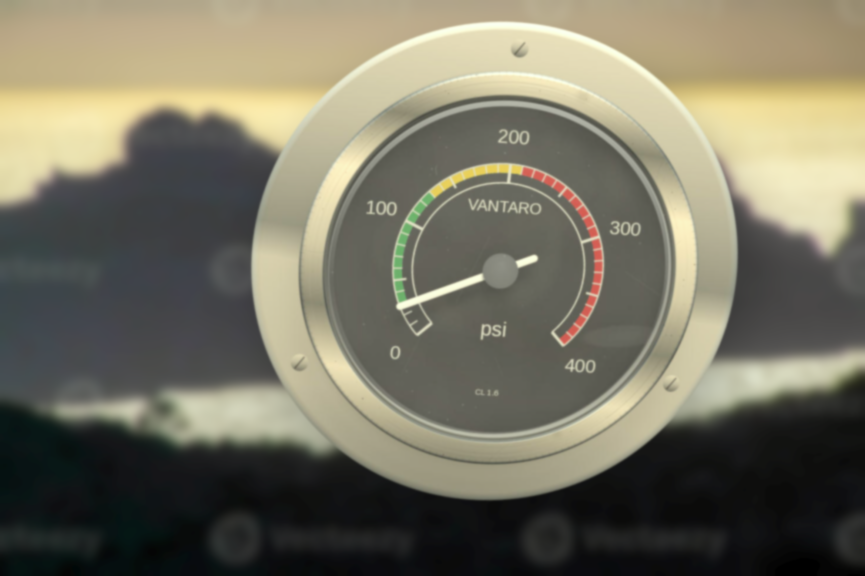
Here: 30 psi
